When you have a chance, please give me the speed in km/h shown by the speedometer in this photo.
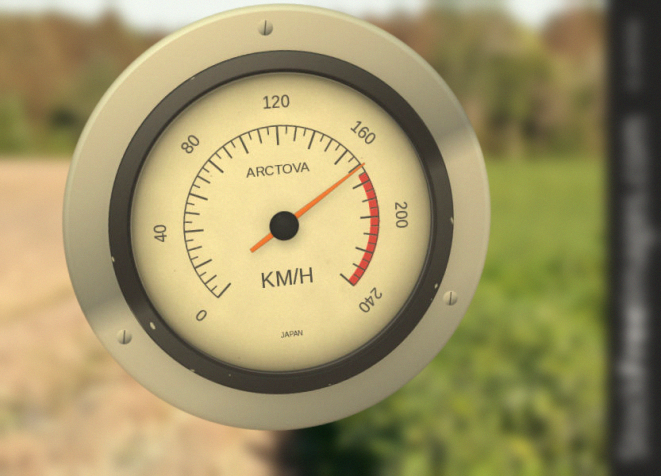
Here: 170 km/h
